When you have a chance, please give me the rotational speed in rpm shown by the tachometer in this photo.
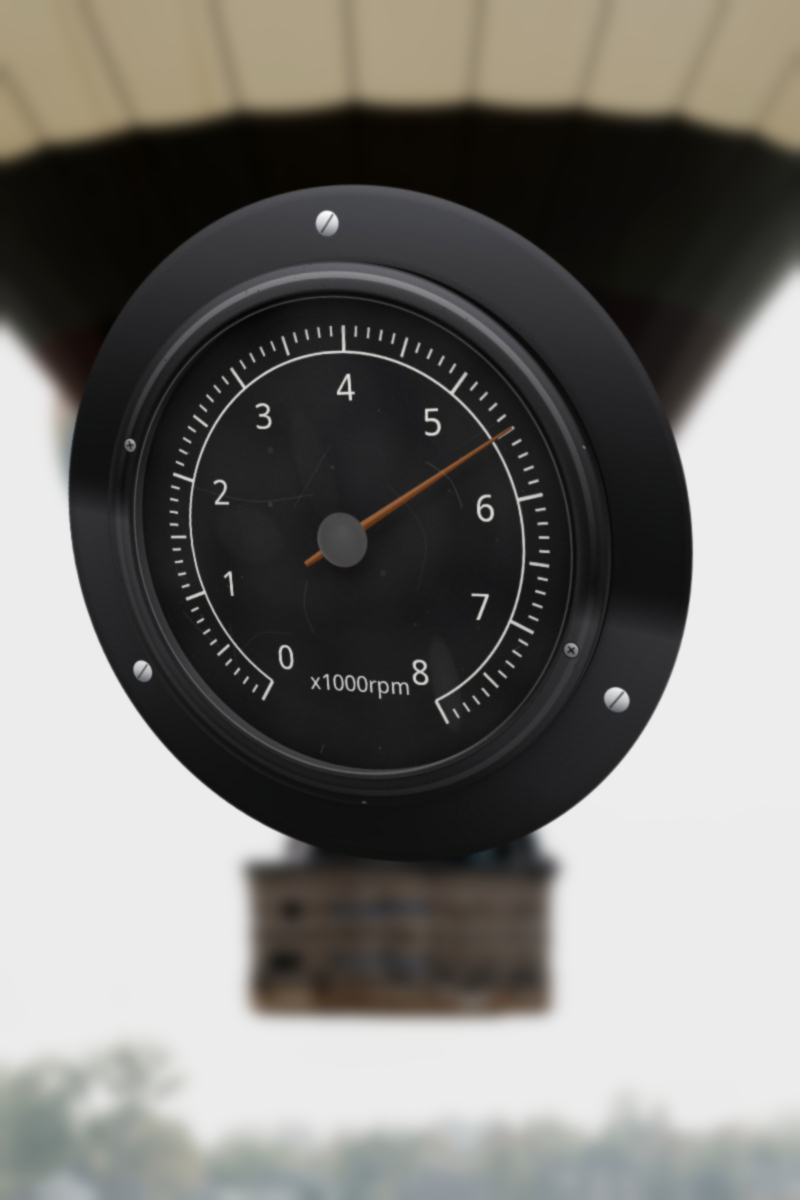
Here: 5500 rpm
